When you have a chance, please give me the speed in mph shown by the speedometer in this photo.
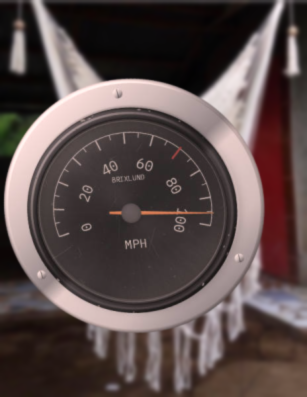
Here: 95 mph
